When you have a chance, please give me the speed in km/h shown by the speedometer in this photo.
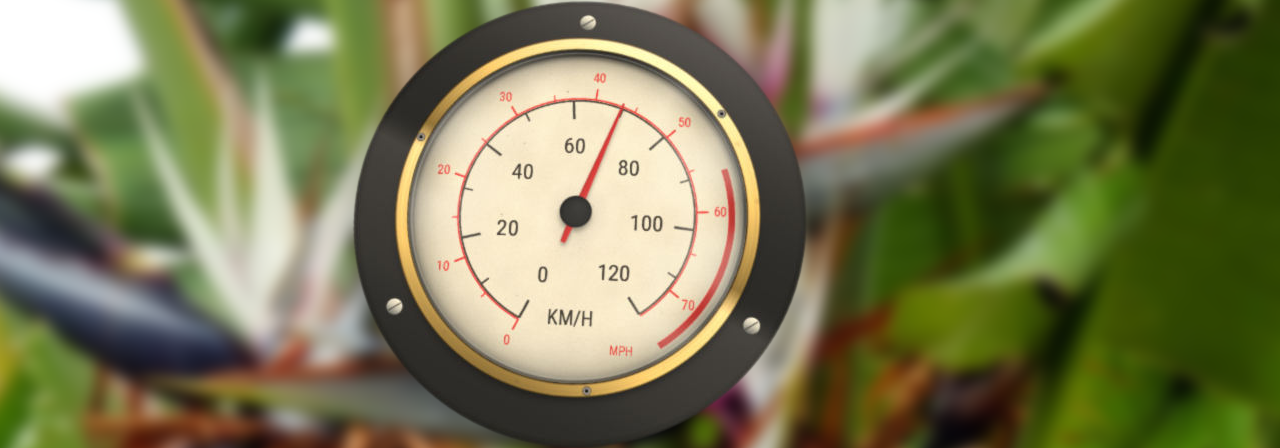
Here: 70 km/h
